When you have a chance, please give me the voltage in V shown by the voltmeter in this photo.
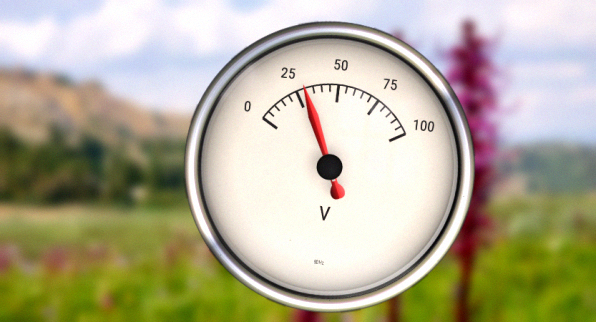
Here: 30 V
